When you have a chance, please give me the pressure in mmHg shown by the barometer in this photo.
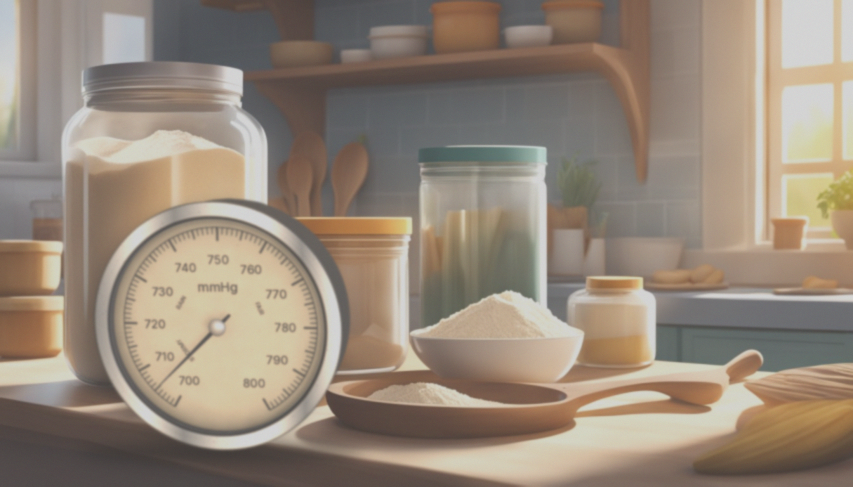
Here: 705 mmHg
